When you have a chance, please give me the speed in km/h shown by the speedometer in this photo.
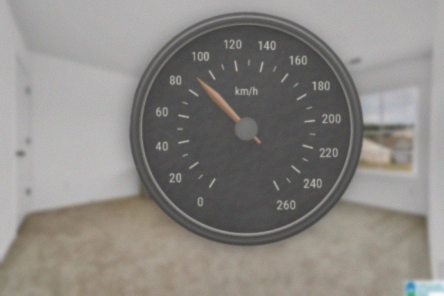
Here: 90 km/h
